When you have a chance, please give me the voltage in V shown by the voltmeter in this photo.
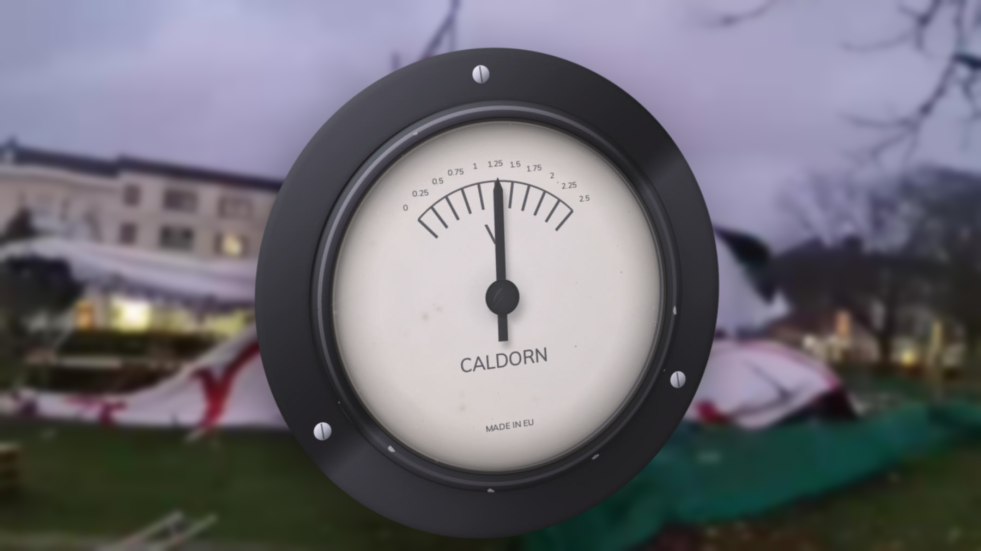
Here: 1.25 V
